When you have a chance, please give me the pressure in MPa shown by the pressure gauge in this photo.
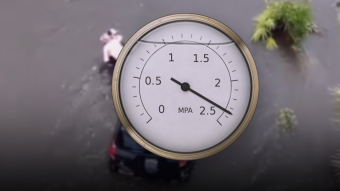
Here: 2.35 MPa
